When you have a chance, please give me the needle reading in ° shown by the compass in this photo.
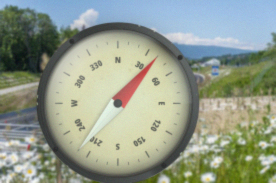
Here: 40 °
